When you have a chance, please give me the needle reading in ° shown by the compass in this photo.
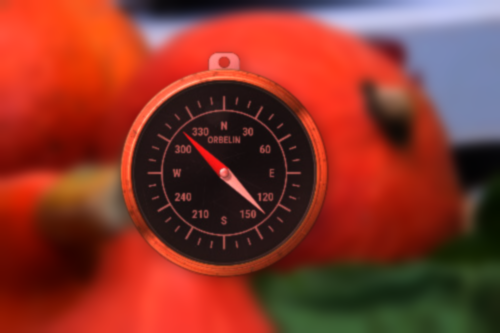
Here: 315 °
